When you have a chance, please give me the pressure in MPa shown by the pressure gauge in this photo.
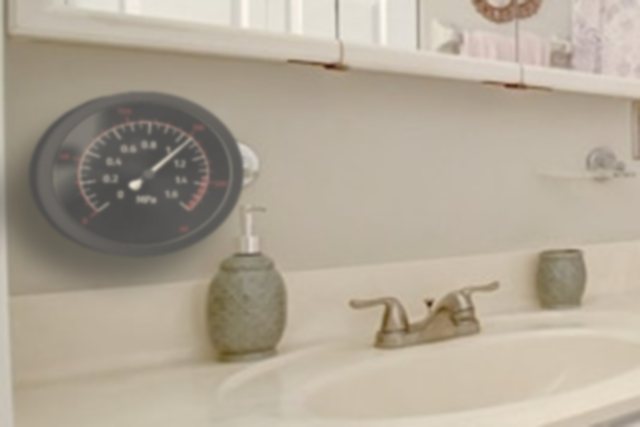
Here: 1.05 MPa
